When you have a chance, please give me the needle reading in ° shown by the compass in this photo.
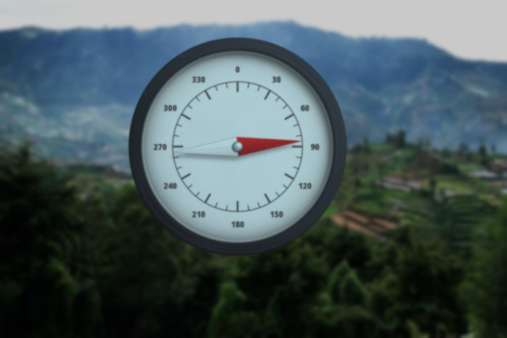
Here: 85 °
